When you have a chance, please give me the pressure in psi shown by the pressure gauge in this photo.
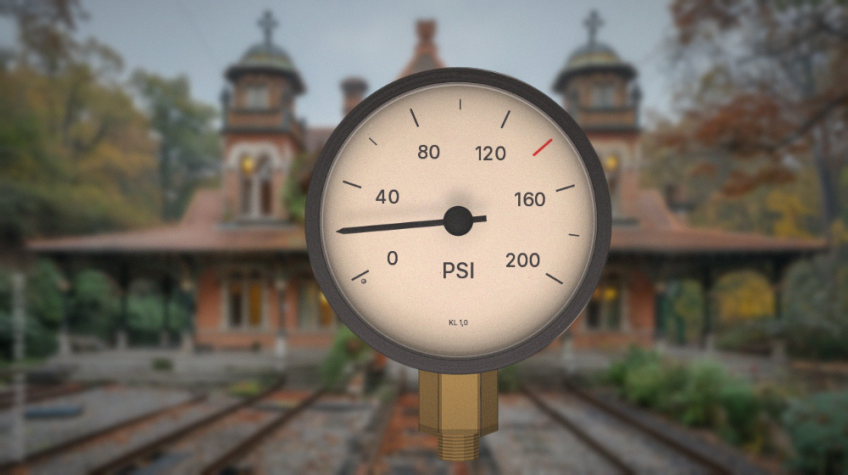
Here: 20 psi
